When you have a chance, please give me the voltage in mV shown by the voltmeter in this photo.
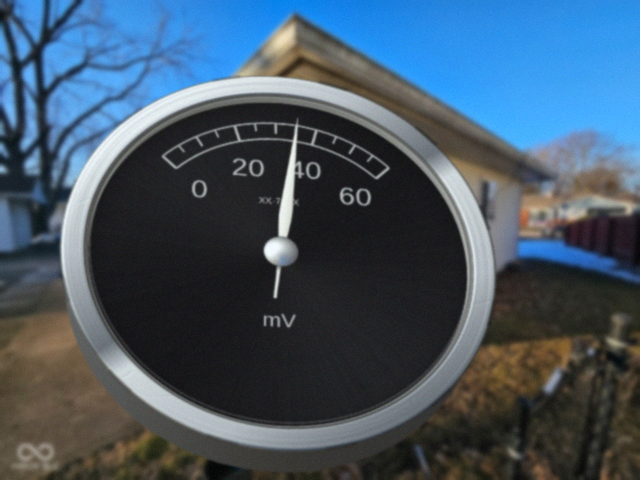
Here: 35 mV
